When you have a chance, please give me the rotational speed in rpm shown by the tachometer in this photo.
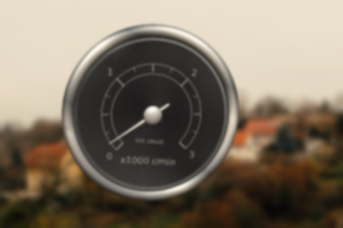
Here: 125 rpm
